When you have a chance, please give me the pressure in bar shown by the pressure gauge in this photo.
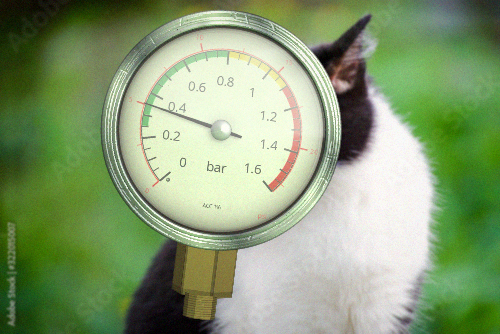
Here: 0.35 bar
